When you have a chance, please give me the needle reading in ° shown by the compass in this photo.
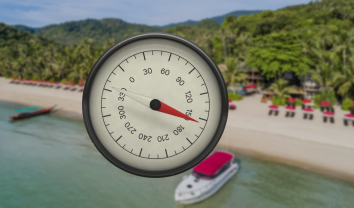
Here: 155 °
